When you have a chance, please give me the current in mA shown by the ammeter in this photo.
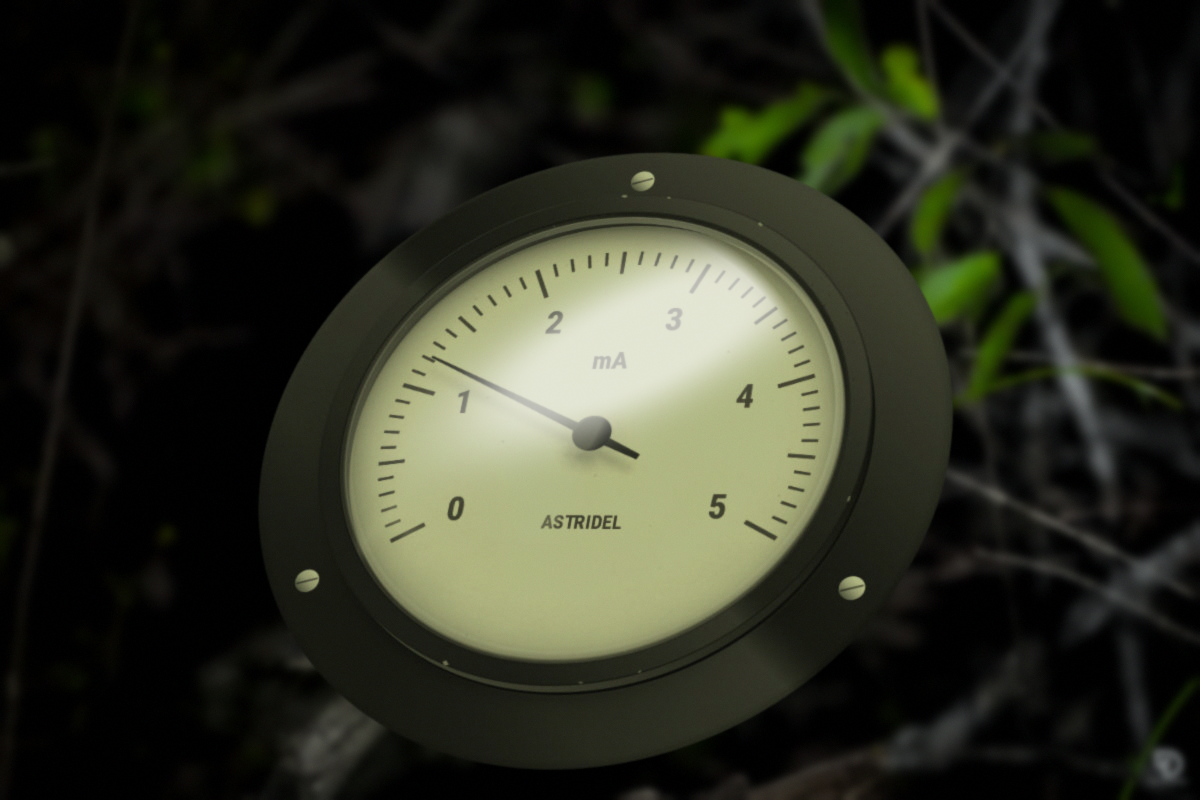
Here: 1.2 mA
